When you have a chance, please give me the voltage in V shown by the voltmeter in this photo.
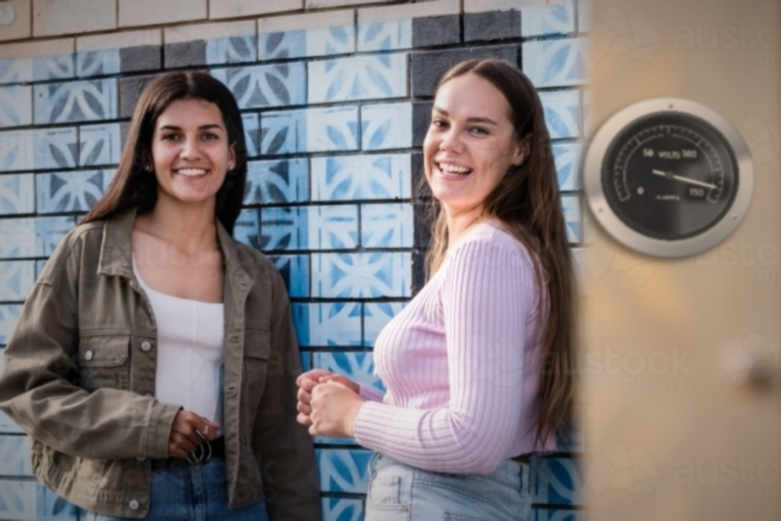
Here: 140 V
